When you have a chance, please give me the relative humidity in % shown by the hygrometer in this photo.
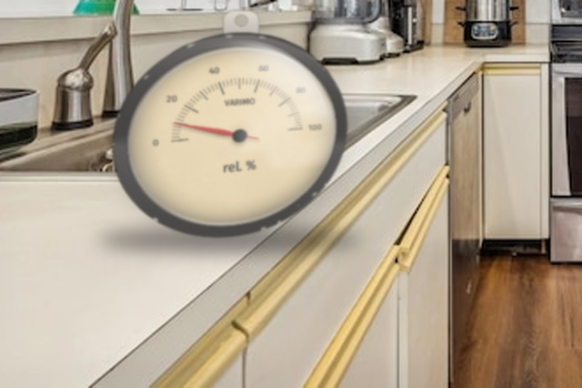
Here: 10 %
